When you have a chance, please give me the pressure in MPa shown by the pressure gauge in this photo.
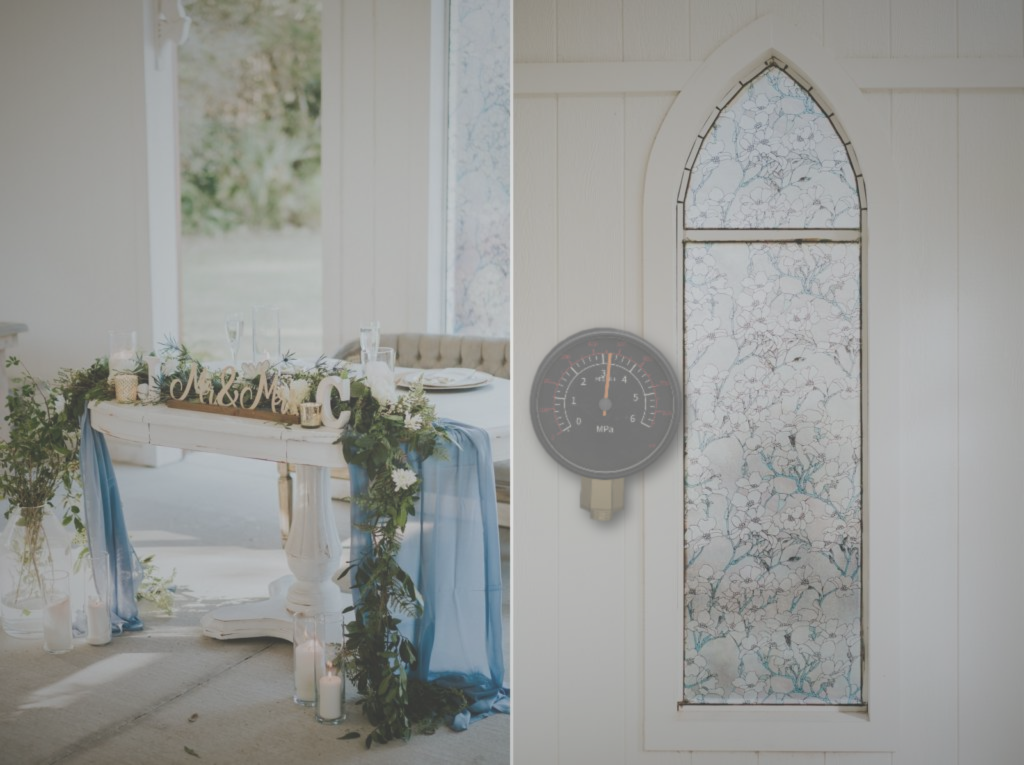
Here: 3.2 MPa
